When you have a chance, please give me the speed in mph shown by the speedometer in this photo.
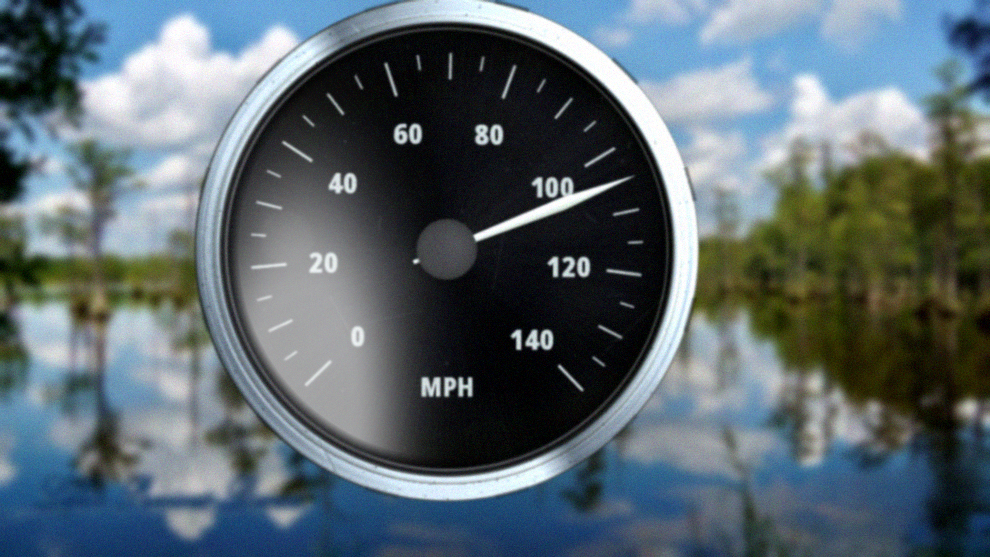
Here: 105 mph
